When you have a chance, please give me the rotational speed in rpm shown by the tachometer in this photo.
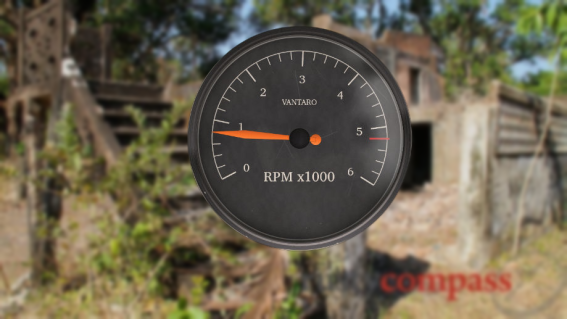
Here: 800 rpm
